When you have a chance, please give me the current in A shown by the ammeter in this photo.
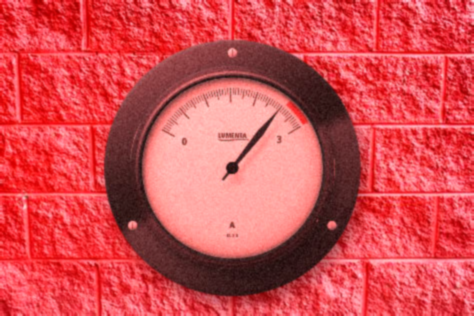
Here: 2.5 A
